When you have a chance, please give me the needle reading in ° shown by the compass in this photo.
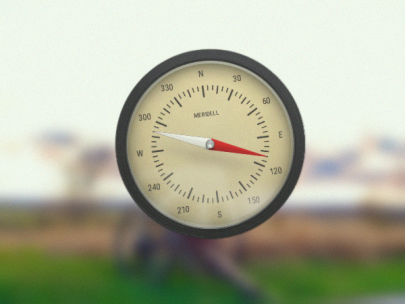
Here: 110 °
